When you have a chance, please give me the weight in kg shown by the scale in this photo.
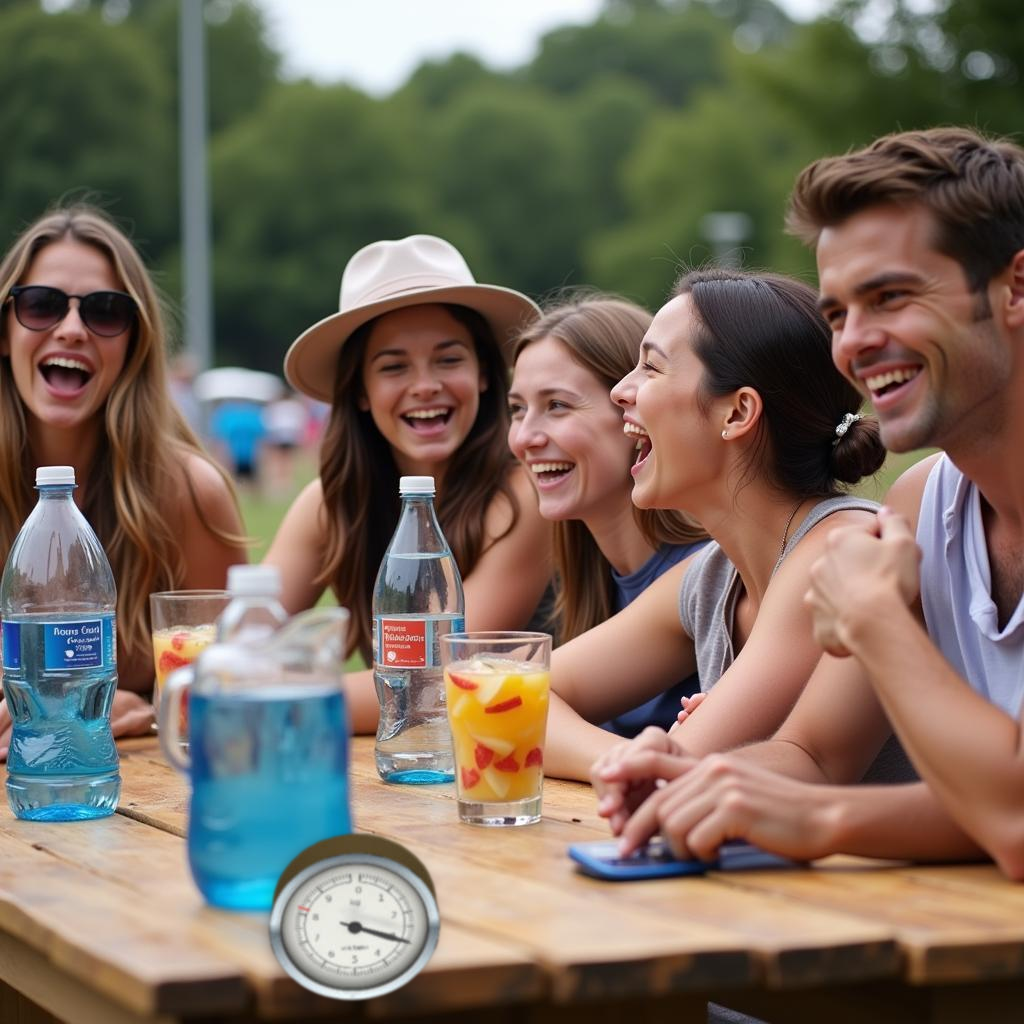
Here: 3 kg
